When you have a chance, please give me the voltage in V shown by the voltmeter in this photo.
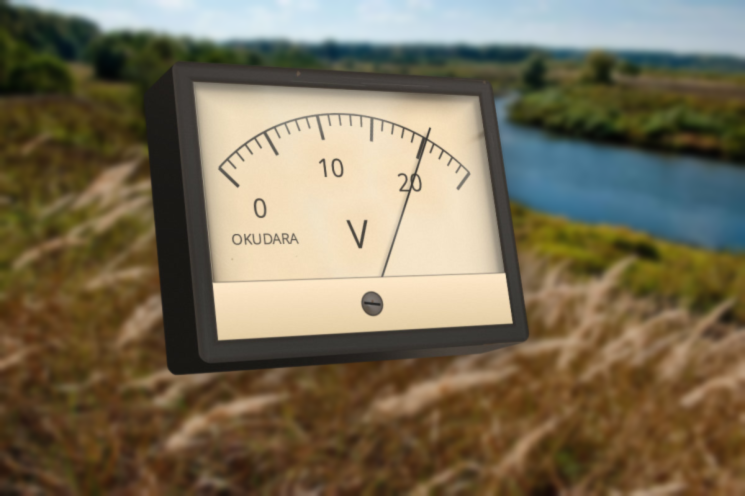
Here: 20 V
